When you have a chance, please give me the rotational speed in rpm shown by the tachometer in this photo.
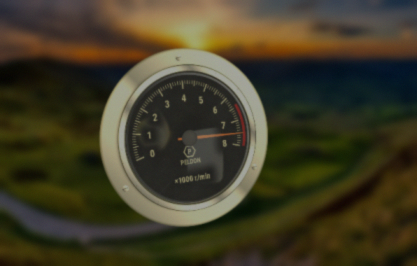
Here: 7500 rpm
